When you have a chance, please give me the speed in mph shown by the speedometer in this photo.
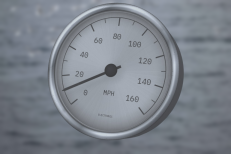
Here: 10 mph
